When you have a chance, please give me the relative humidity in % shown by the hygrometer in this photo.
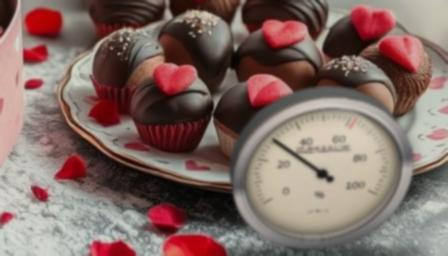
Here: 30 %
